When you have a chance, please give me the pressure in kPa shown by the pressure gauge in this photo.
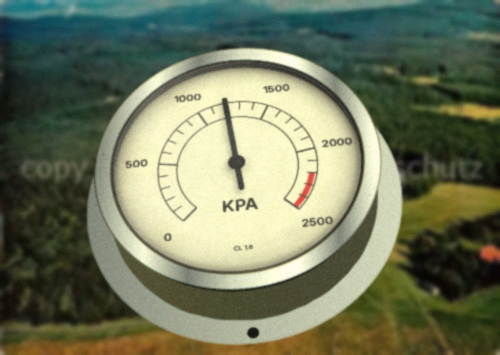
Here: 1200 kPa
